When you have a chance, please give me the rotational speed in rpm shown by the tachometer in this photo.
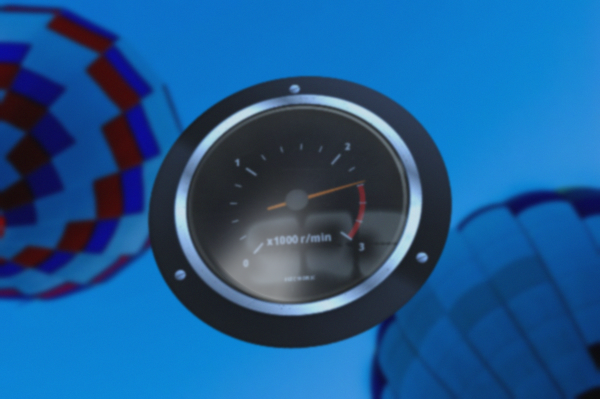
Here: 2400 rpm
